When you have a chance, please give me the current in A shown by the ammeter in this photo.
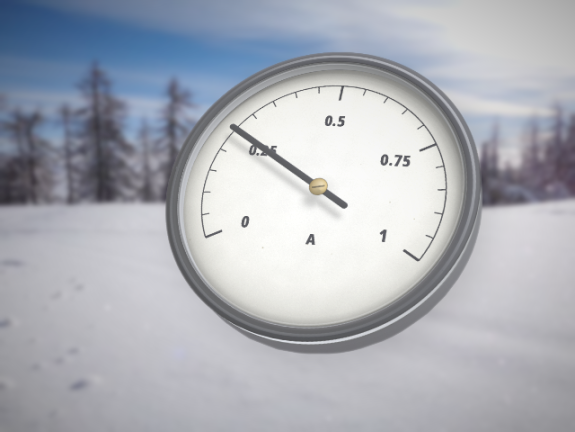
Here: 0.25 A
